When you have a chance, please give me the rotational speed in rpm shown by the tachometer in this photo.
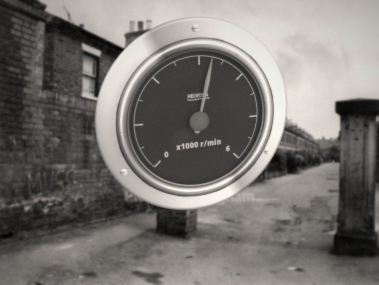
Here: 3250 rpm
